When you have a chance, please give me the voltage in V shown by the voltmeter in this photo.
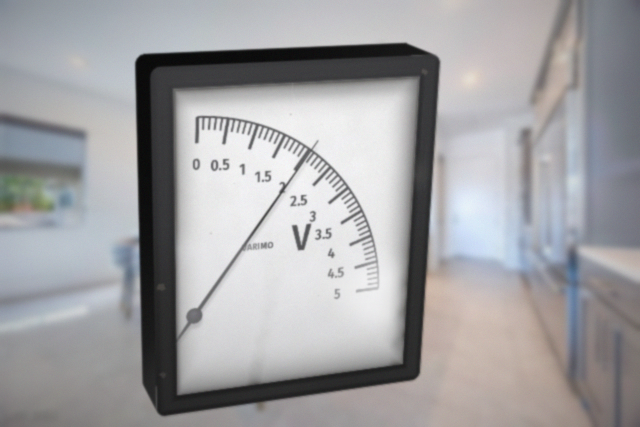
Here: 2 V
